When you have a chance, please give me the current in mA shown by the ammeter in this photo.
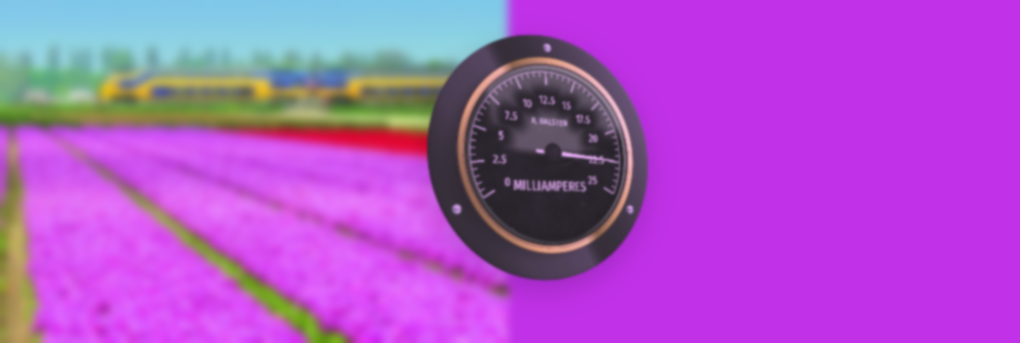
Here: 22.5 mA
